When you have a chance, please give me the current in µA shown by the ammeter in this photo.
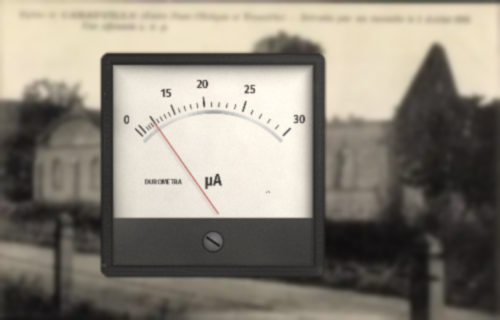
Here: 10 µA
